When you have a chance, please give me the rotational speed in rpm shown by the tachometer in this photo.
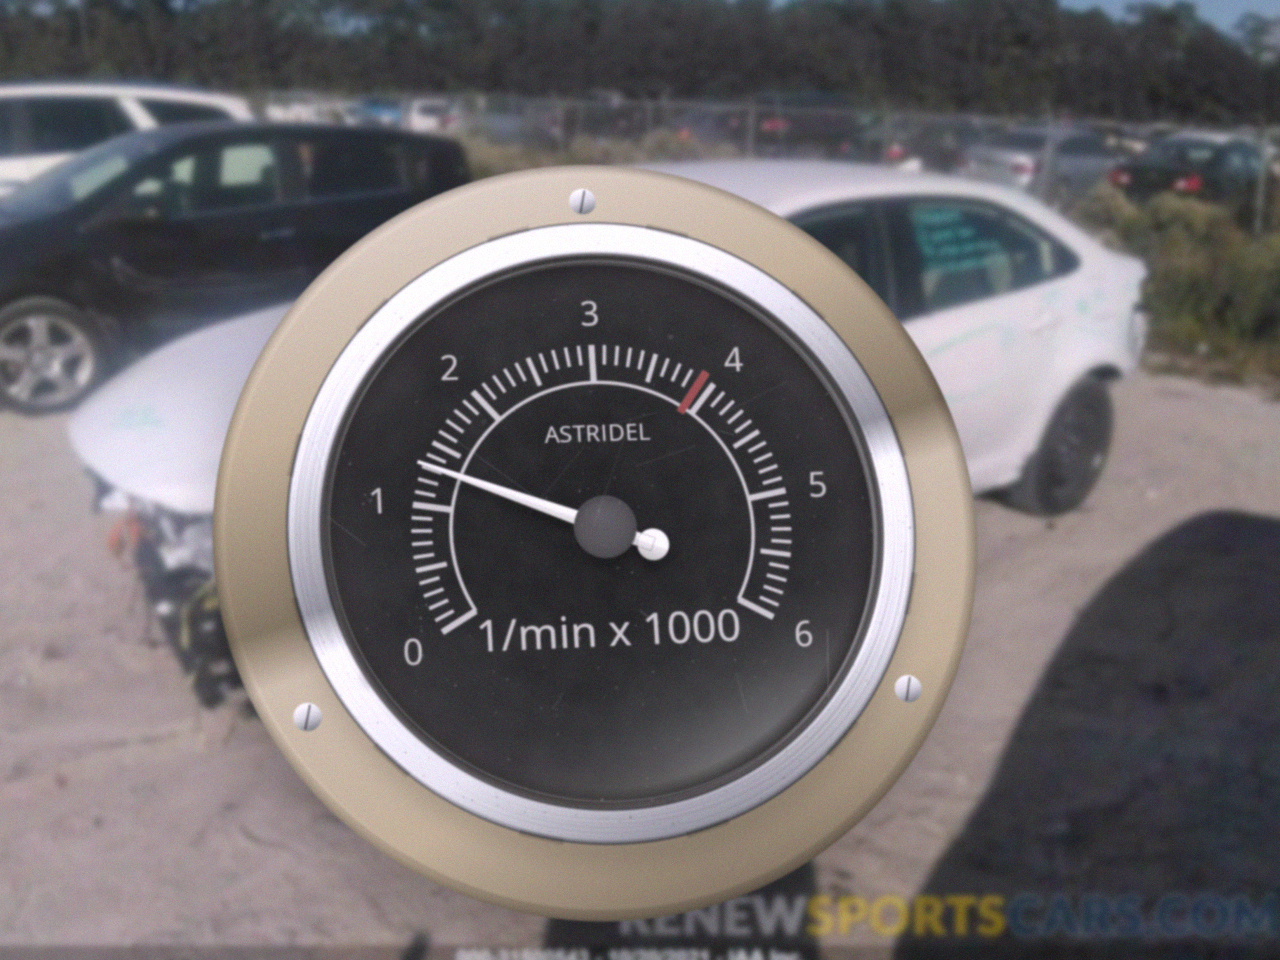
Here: 1300 rpm
